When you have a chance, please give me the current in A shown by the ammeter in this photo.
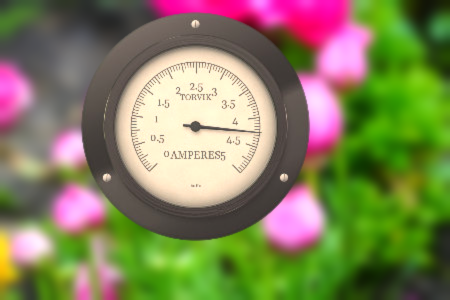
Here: 4.25 A
